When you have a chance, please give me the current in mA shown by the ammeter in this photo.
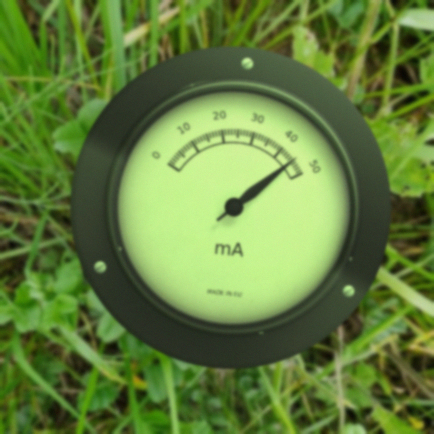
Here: 45 mA
